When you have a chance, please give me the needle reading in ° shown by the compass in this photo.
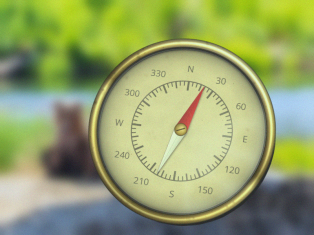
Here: 20 °
